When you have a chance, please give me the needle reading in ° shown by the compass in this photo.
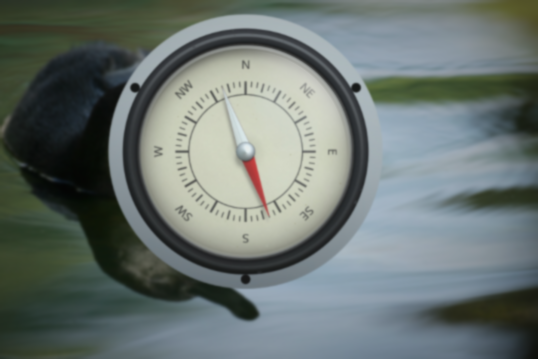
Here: 160 °
